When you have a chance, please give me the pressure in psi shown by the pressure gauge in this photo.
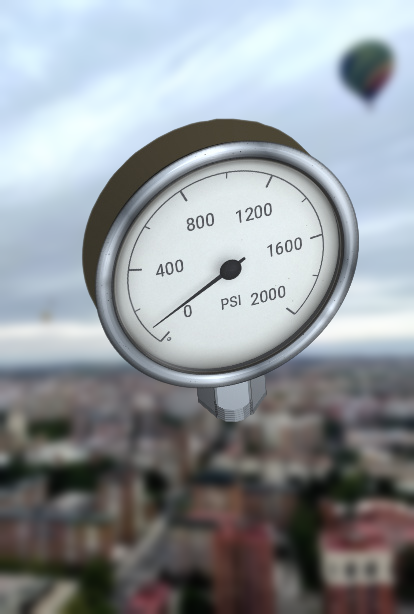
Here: 100 psi
